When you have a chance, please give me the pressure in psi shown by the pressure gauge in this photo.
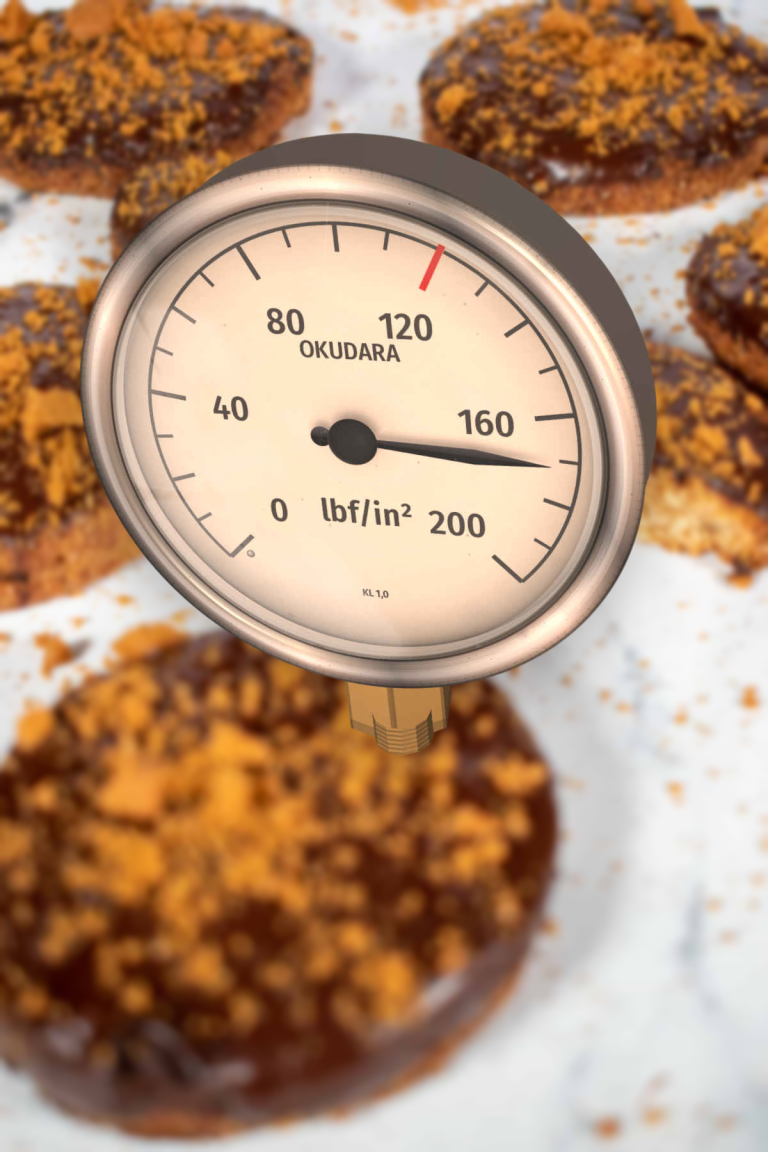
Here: 170 psi
